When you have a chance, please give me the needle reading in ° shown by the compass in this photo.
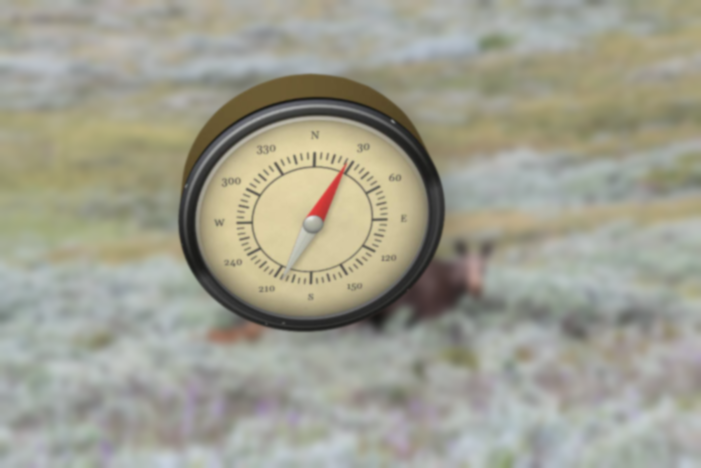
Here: 25 °
